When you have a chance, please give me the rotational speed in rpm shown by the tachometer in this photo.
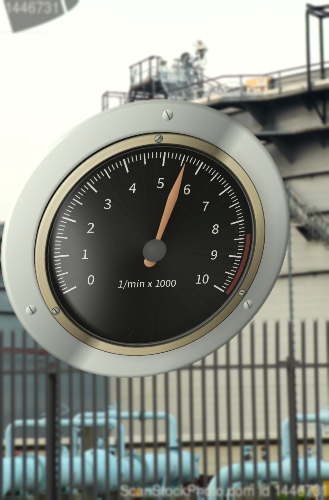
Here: 5500 rpm
